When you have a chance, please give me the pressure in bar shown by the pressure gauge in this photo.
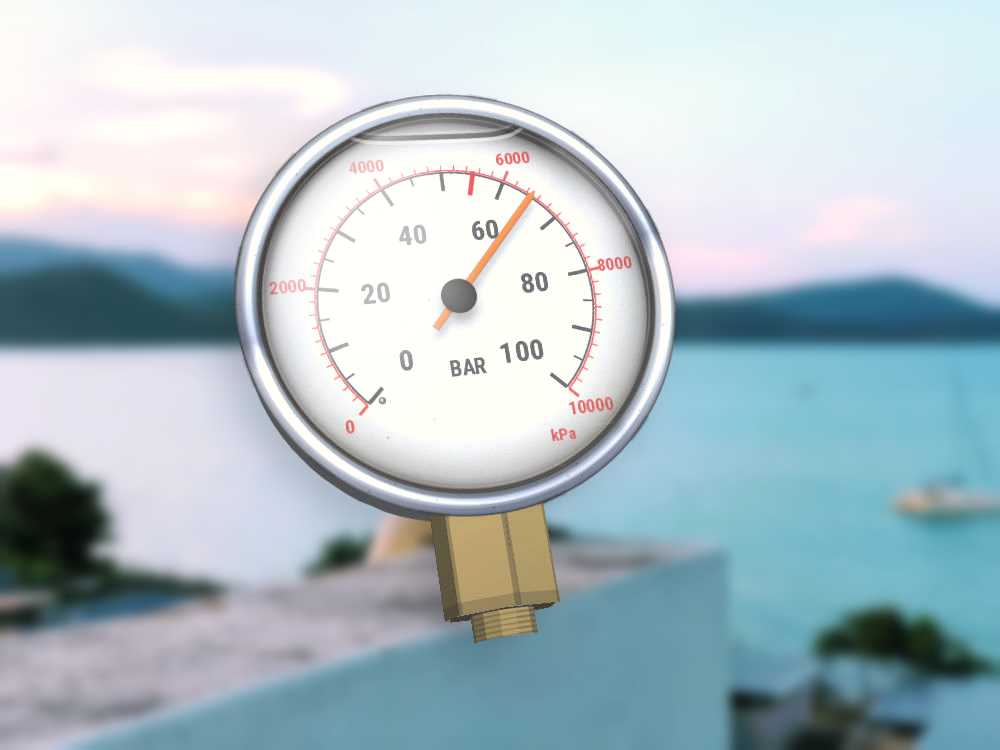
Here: 65 bar
